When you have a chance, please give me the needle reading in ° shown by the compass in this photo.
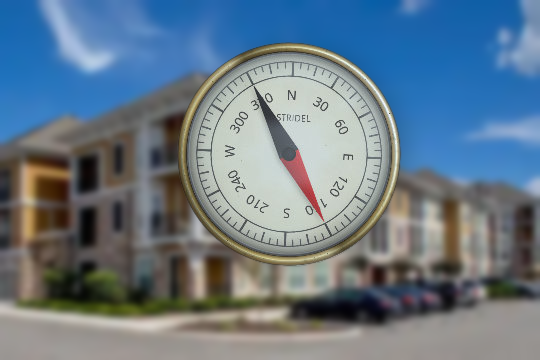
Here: 150 °
